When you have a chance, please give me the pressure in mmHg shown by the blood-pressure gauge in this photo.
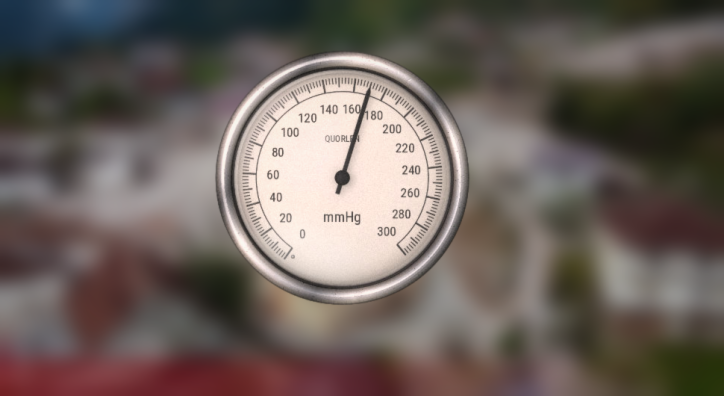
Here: 170 mmHg
